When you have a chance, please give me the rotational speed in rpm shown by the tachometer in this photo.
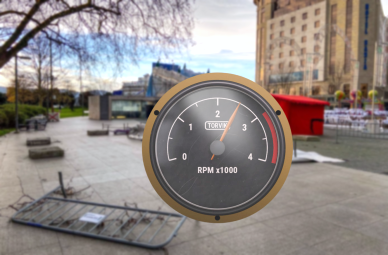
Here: 2500 rpm
